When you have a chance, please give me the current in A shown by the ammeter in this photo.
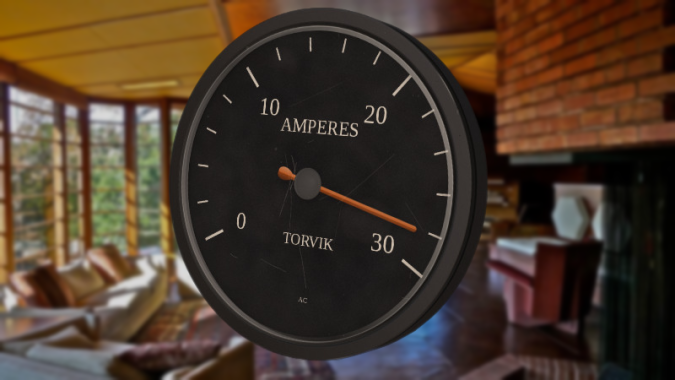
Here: 28 A
